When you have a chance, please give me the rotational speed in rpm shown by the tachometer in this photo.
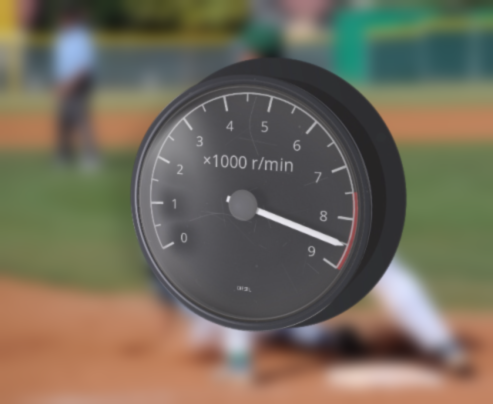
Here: 8500 rpm
